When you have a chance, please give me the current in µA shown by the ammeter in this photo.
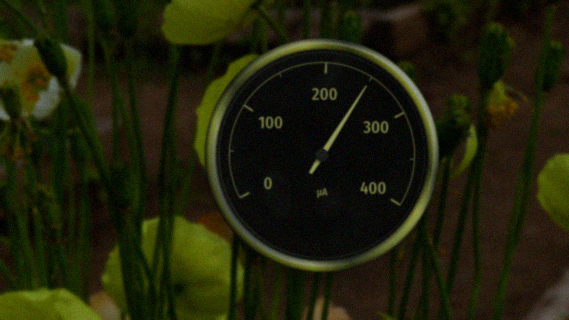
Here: 250 µA
